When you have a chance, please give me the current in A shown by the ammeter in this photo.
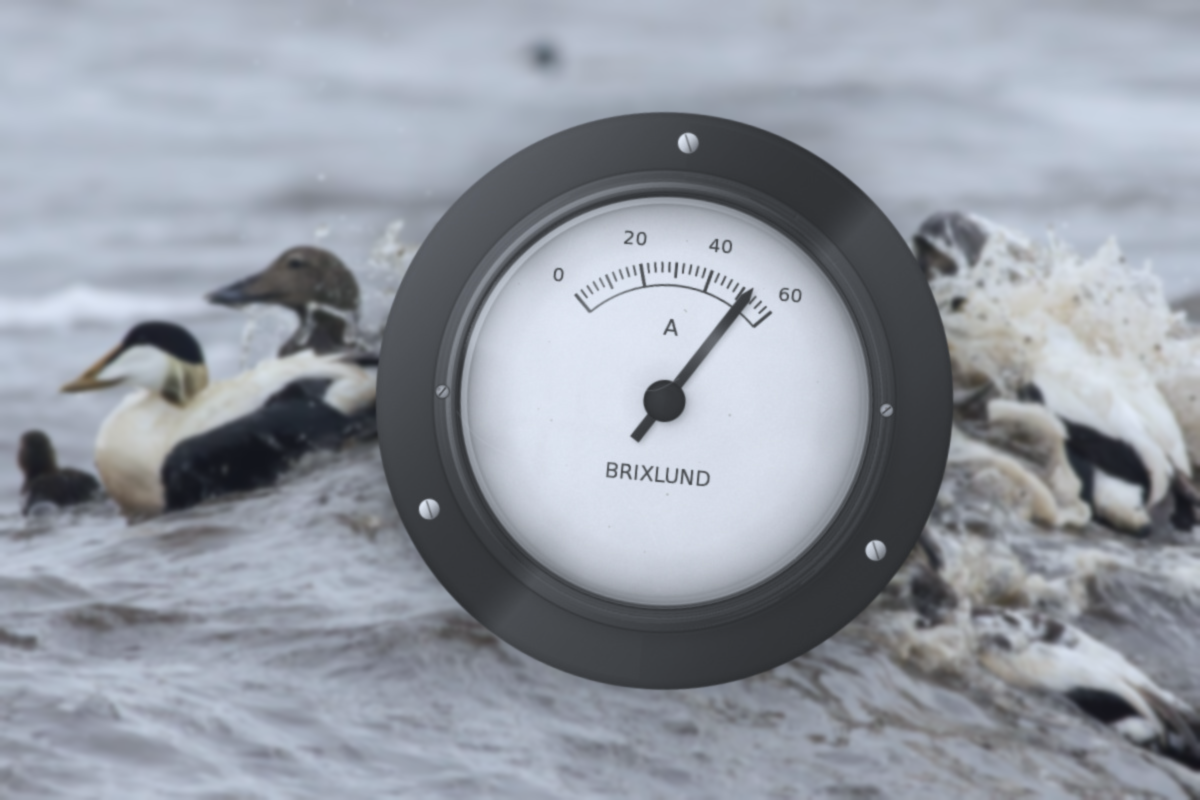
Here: 52 A
